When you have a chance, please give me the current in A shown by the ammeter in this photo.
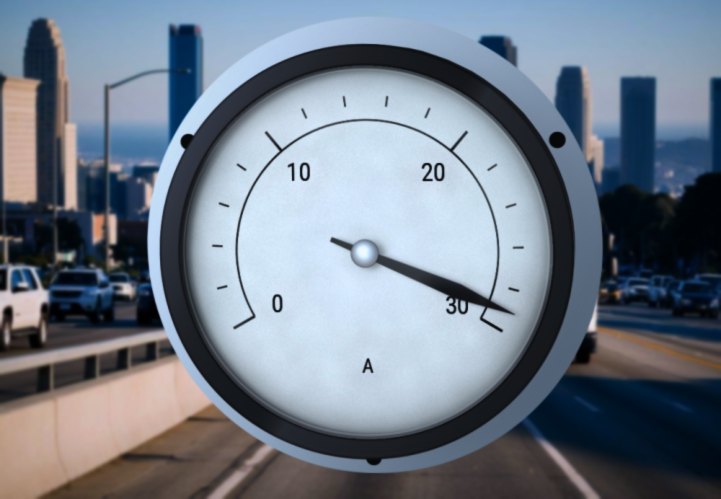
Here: 29 A
